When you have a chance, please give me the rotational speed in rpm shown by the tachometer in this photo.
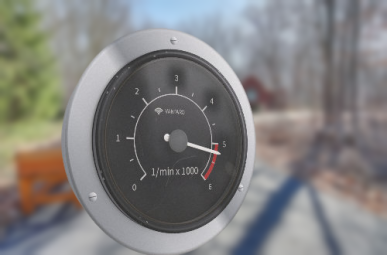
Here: 5250 rpm
